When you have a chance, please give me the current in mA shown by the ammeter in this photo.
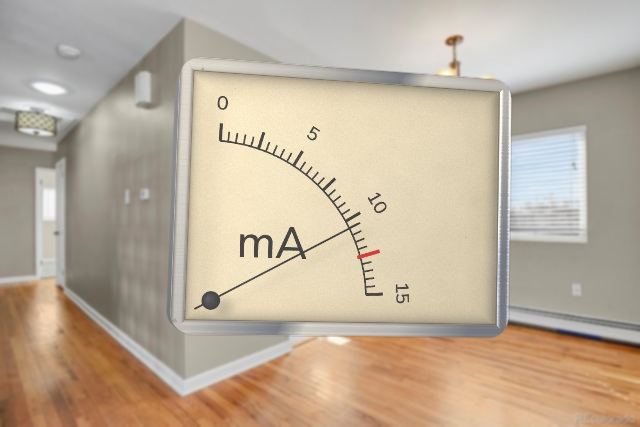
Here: 10.5 mA
